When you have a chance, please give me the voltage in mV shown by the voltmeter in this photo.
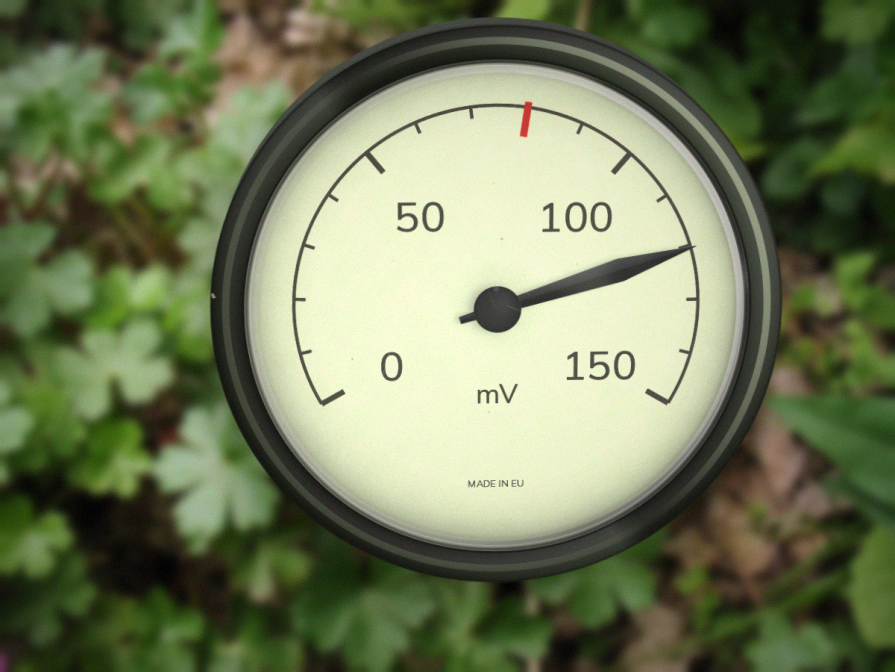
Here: 120 mV
